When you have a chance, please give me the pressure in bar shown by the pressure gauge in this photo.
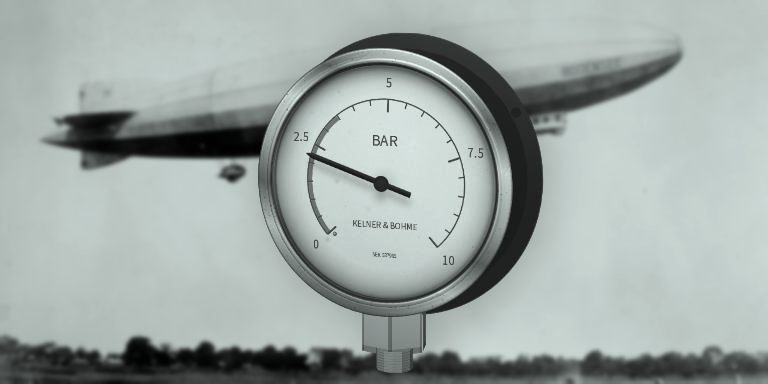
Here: 2.25 bar
